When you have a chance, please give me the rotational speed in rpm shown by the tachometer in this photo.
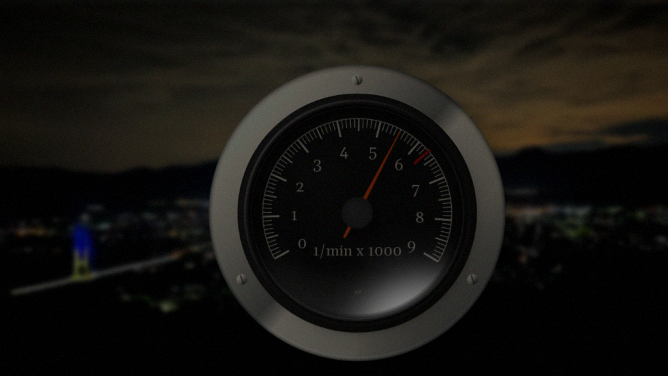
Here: 5500 rpm
